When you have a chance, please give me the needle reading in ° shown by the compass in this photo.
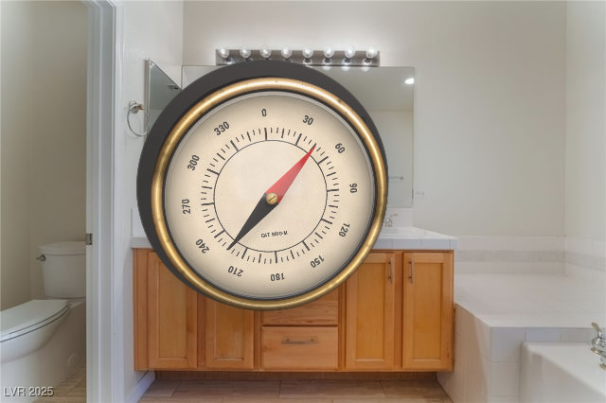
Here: 45 °
